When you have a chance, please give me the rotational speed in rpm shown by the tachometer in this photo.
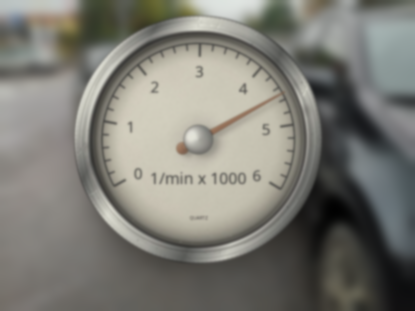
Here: 4500 rpm
